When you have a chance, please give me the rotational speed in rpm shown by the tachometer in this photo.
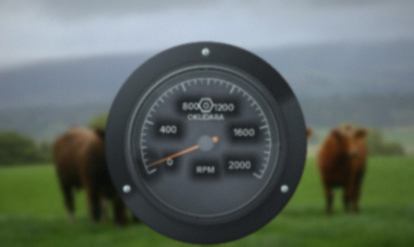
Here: 50 rpm
